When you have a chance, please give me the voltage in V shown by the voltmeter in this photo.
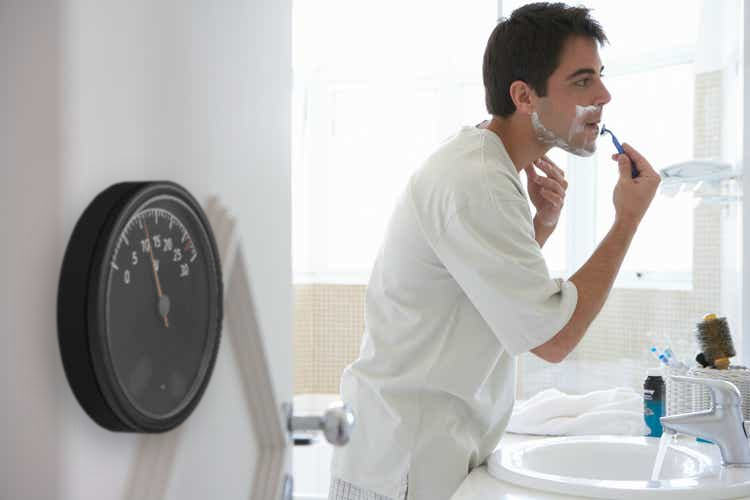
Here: 10 V
